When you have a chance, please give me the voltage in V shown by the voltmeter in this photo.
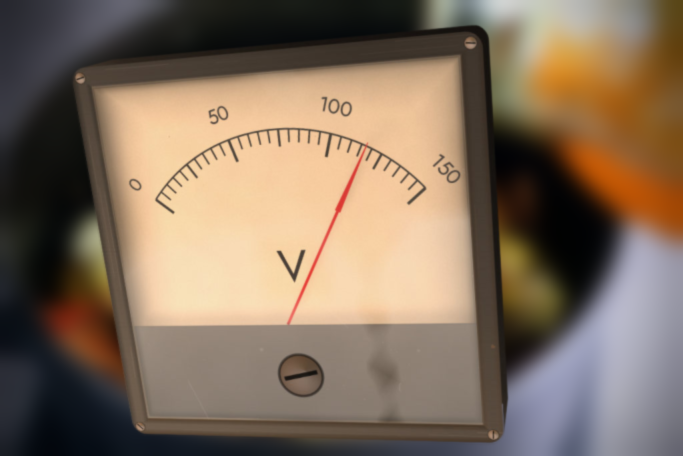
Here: 117.5 V
